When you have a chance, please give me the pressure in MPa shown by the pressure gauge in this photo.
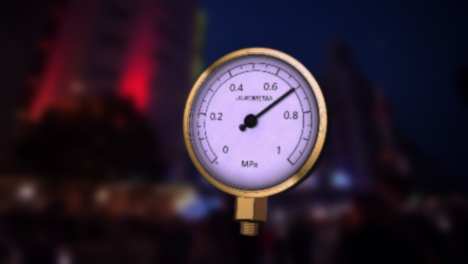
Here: 0.7 MPa
